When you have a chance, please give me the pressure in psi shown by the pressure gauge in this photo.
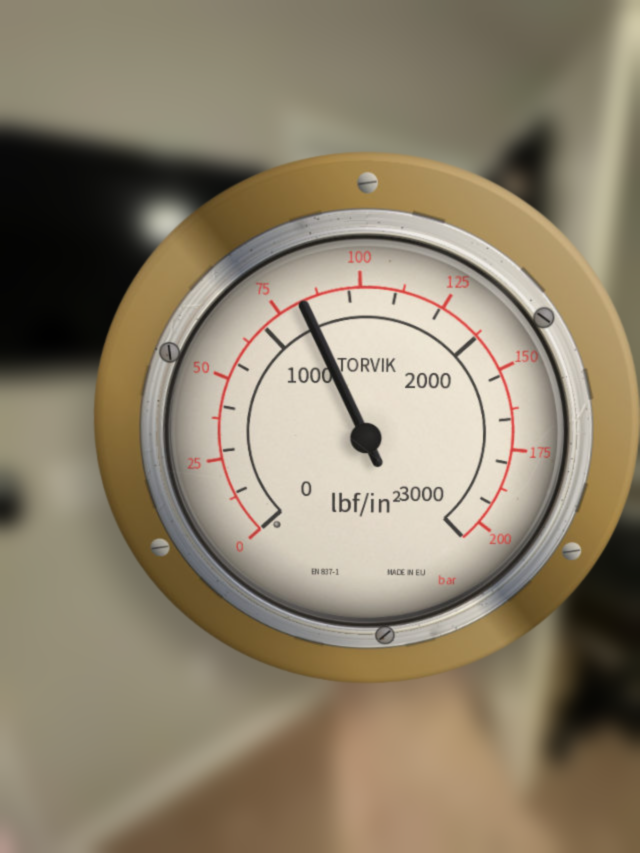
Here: 1200 psi
